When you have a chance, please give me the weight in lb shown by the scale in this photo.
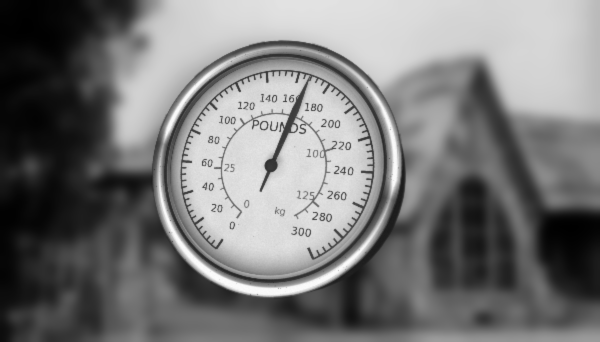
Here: 168 lb
